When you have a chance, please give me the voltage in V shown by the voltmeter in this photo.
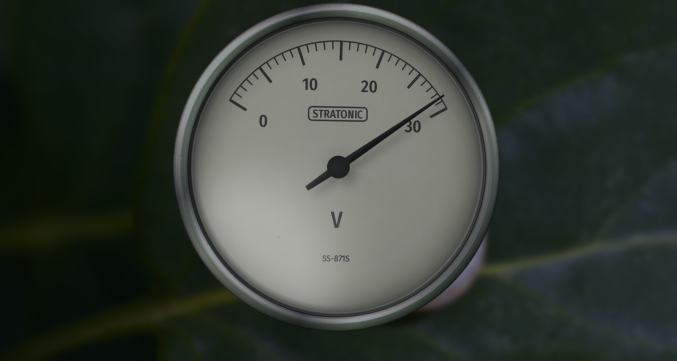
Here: 28.5 V
